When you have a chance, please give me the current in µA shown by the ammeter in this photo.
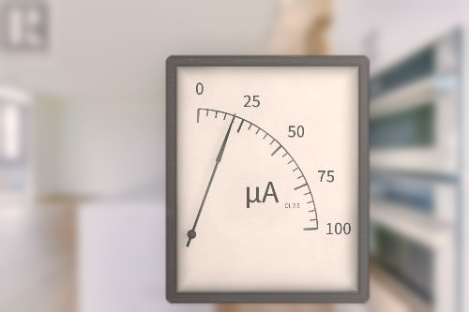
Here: 20 µA
